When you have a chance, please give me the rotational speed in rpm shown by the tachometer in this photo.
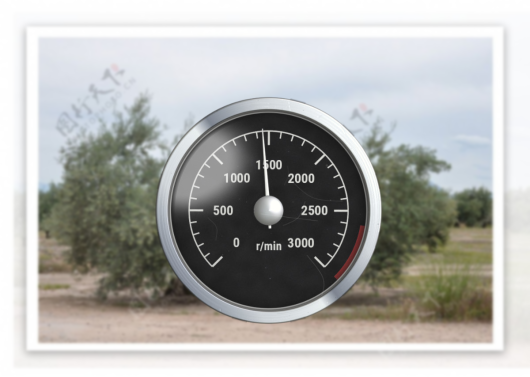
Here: 1450 rpm
